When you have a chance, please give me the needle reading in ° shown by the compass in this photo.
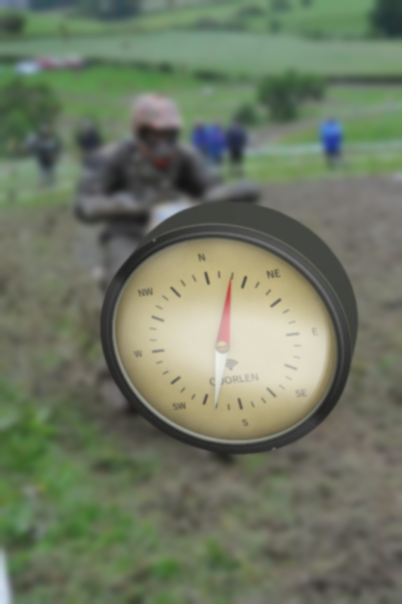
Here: 20 °
